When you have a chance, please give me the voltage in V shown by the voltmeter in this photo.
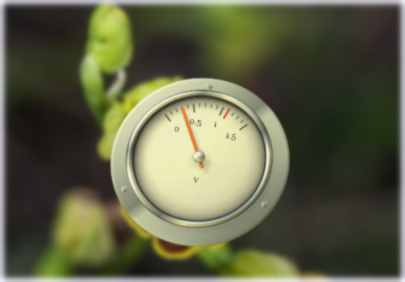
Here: 0.3 V
